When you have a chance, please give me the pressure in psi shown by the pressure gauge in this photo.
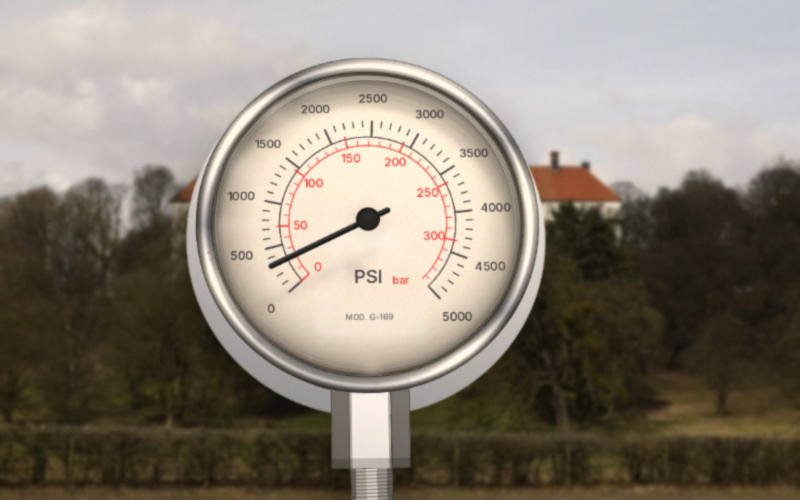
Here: 300 psi
